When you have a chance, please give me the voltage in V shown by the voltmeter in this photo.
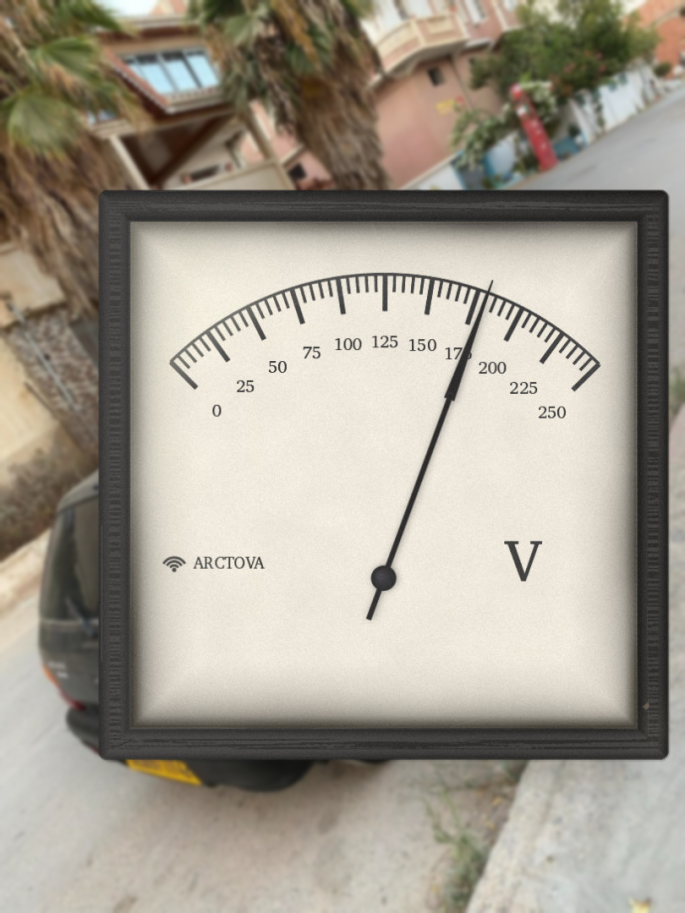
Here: 180 V
